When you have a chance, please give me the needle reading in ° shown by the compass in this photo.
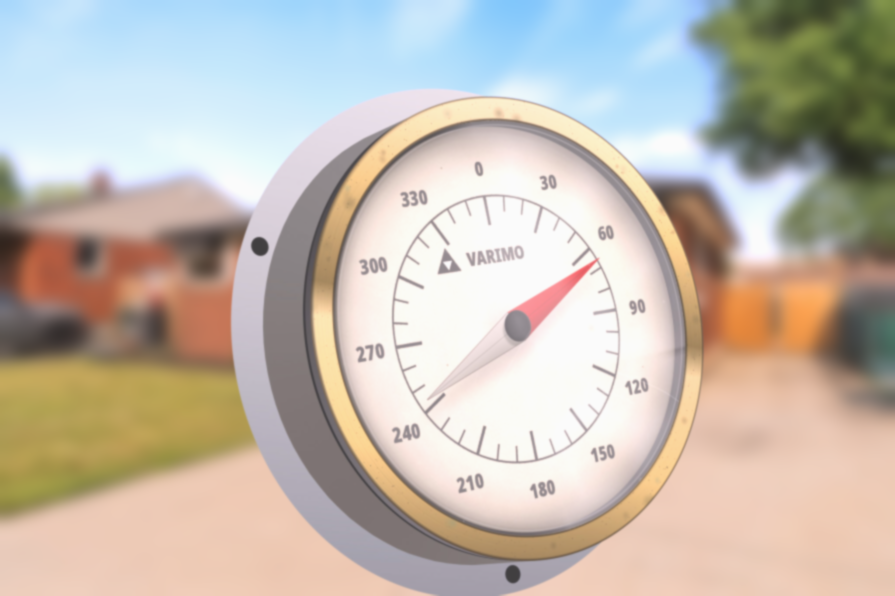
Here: 65 °
